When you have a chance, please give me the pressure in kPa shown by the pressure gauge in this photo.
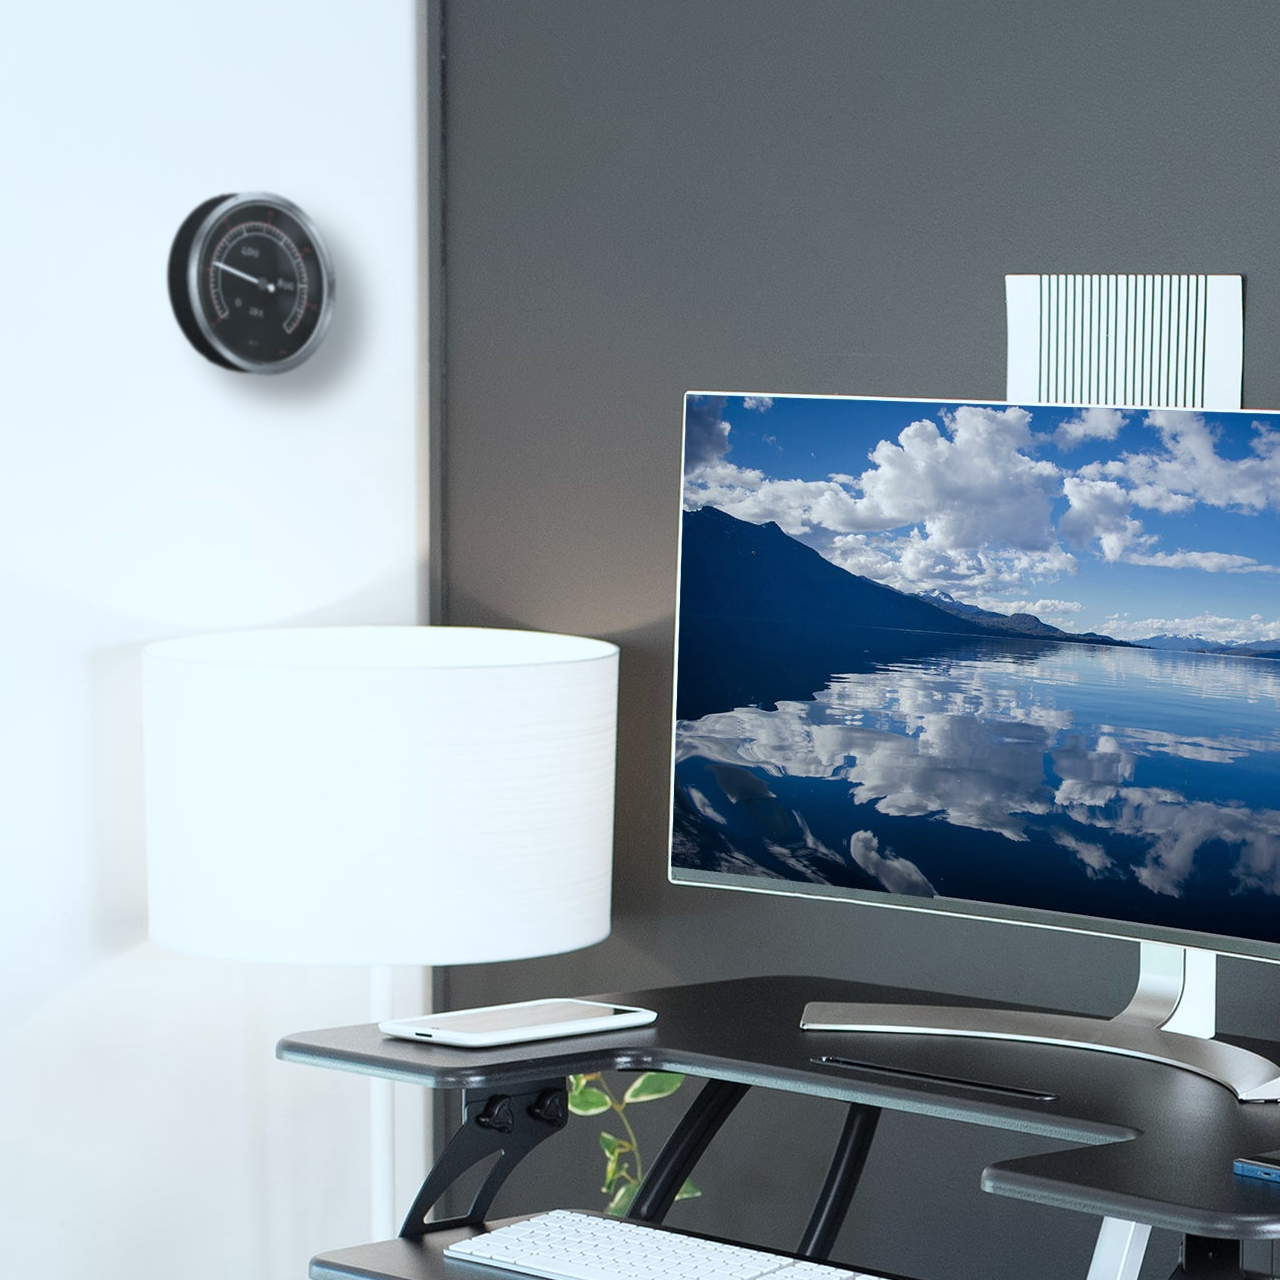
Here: 200 kPa
